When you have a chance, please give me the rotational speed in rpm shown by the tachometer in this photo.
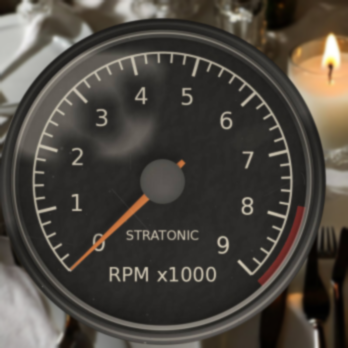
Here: 0 rpm
